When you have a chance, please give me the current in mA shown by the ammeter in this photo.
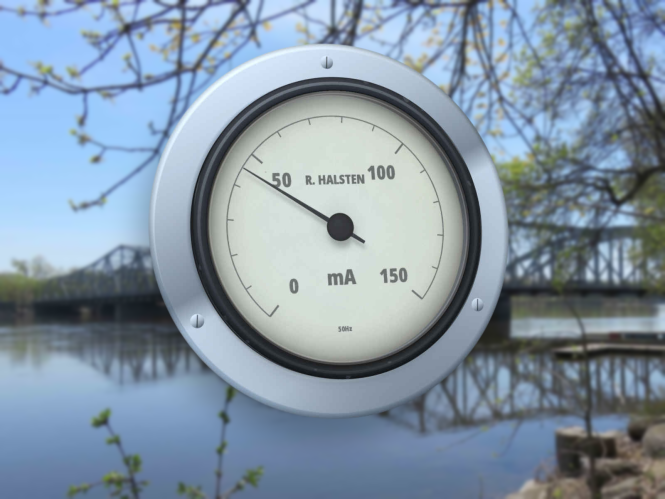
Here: 45 mA
